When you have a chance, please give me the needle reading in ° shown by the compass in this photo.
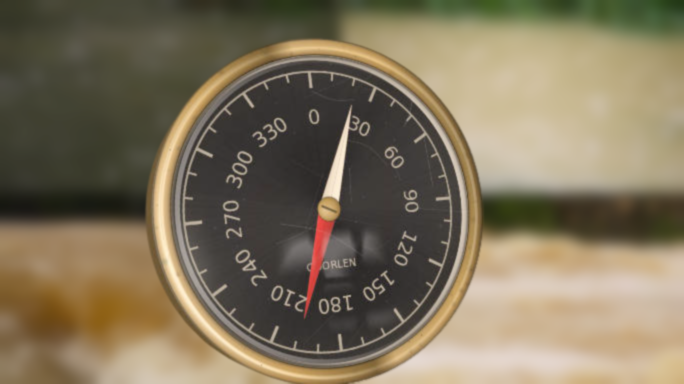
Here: 200 °
